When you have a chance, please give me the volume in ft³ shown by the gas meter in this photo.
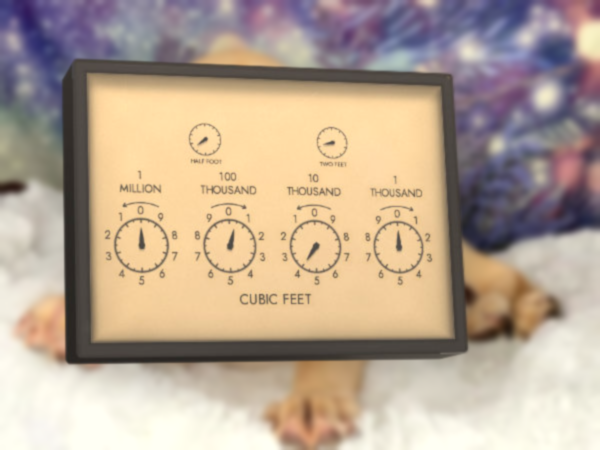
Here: 4000 ft³
